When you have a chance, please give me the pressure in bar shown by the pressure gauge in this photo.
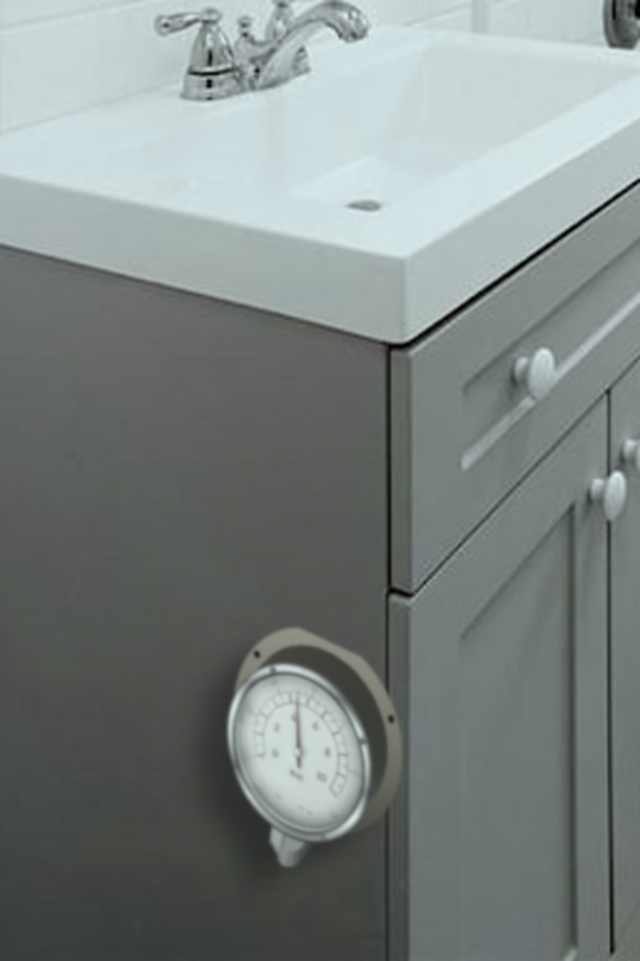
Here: 4.5 bar
